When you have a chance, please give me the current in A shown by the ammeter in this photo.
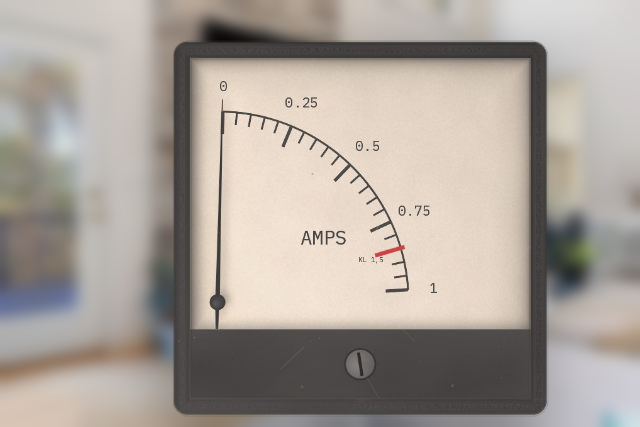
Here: 0 A
